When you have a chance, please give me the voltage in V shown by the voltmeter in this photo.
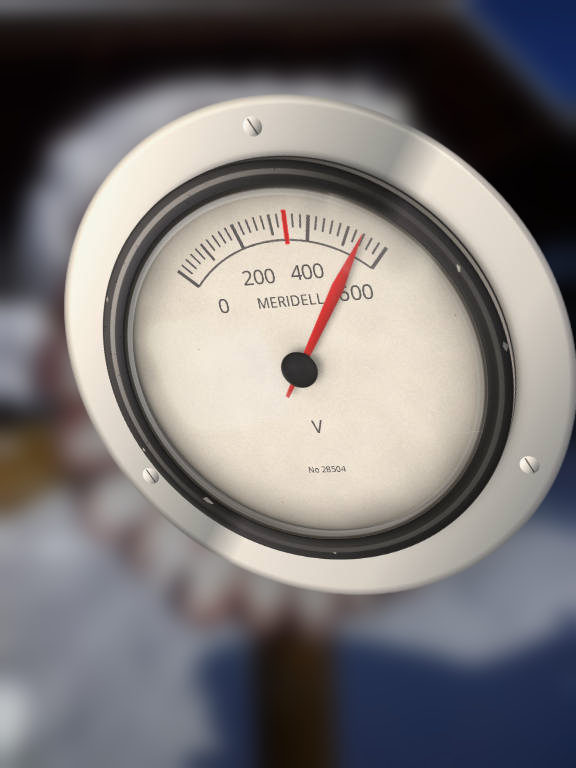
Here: 540 V
